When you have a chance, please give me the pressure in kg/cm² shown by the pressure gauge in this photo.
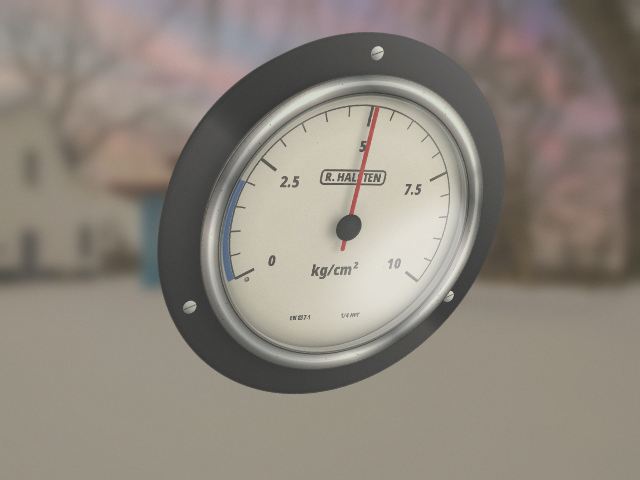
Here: 5 kg/cm²
